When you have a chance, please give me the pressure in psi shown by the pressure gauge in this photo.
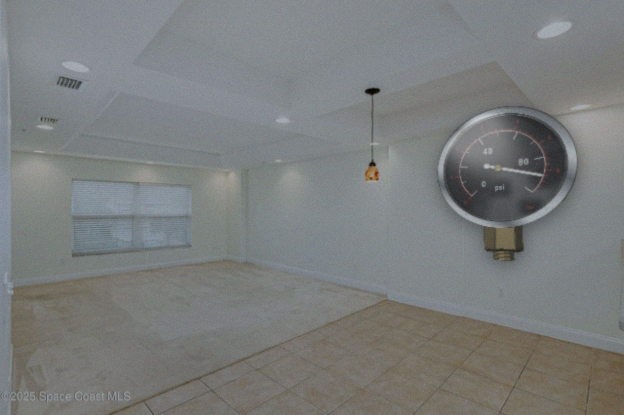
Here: 90 psi
